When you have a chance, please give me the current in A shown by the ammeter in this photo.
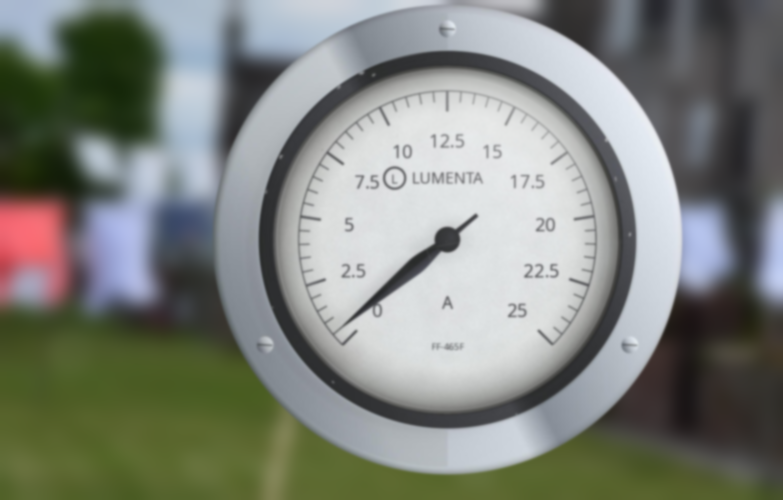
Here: 0.5 A
